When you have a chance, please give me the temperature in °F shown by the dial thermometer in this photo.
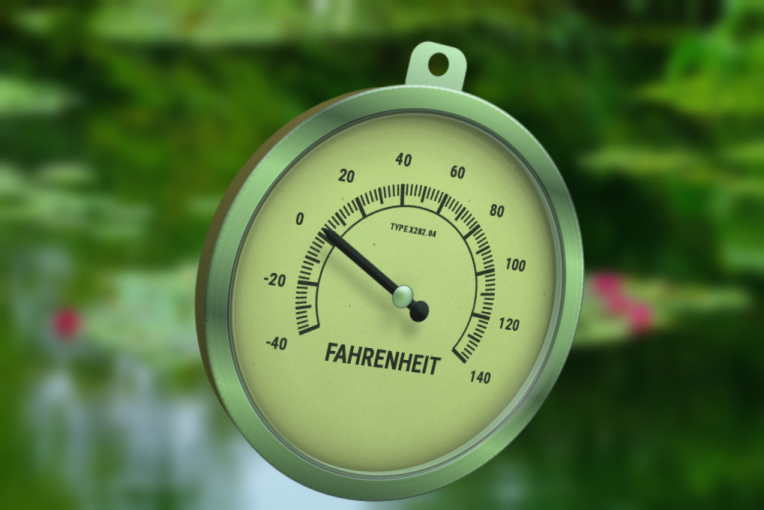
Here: 2 °F
